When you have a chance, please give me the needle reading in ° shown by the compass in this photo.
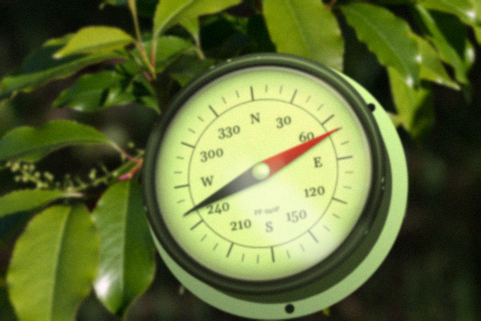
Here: 70 °
